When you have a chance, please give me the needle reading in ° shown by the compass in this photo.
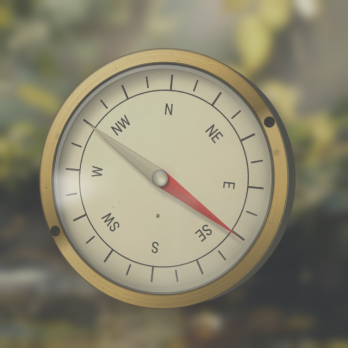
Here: 120 °
